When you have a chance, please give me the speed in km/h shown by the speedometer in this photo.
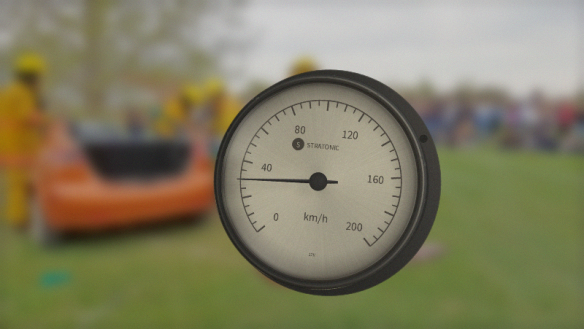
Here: 30 km/h
